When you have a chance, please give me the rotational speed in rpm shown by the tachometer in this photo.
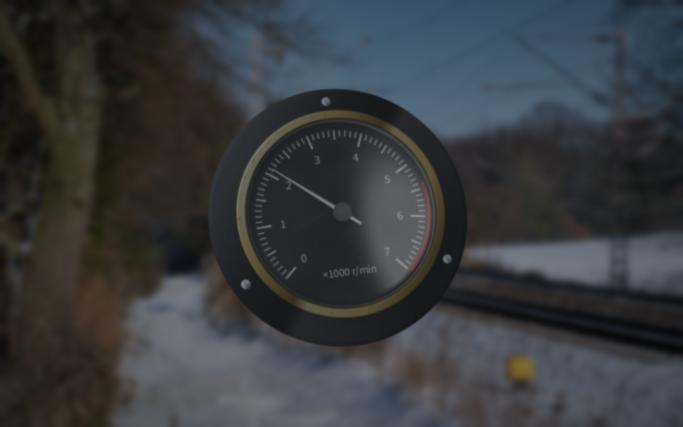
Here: 2100 rpm
